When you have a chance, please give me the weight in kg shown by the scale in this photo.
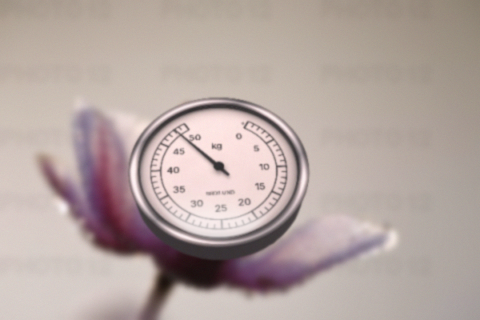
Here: 48 kg
